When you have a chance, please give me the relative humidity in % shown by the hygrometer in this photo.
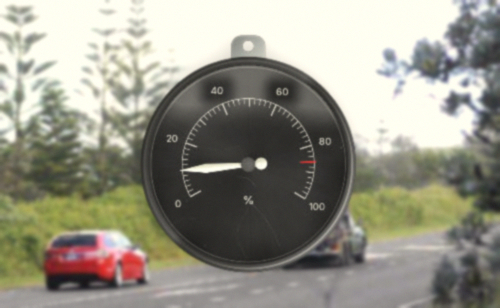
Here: 10 %
